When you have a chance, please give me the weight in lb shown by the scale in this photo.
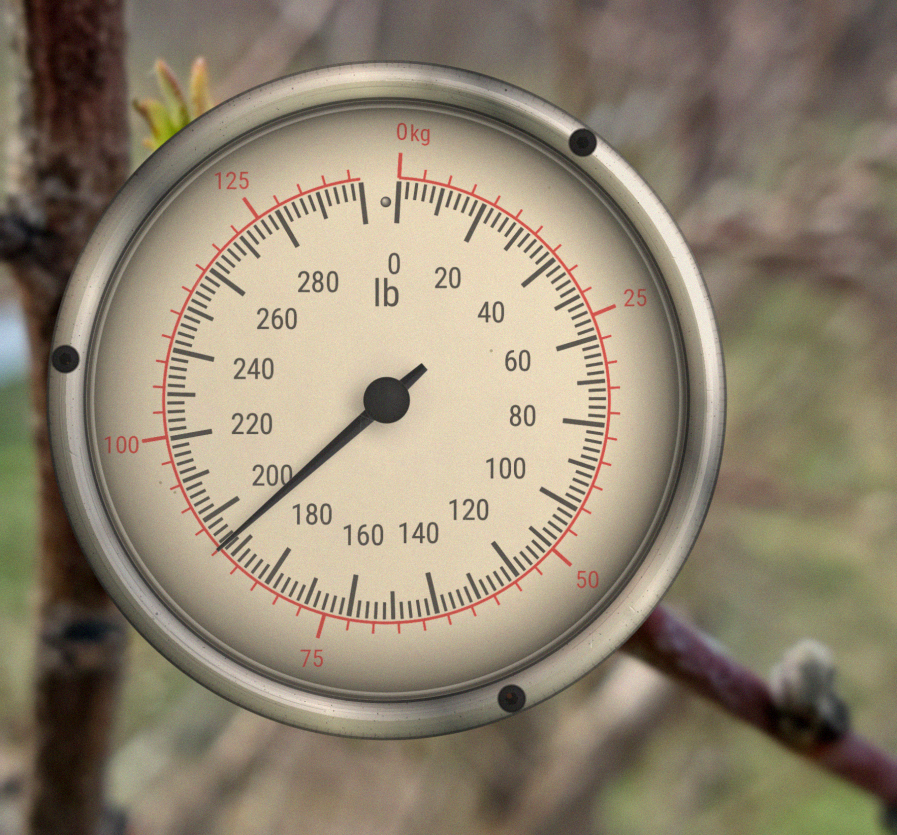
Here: 193 lb
